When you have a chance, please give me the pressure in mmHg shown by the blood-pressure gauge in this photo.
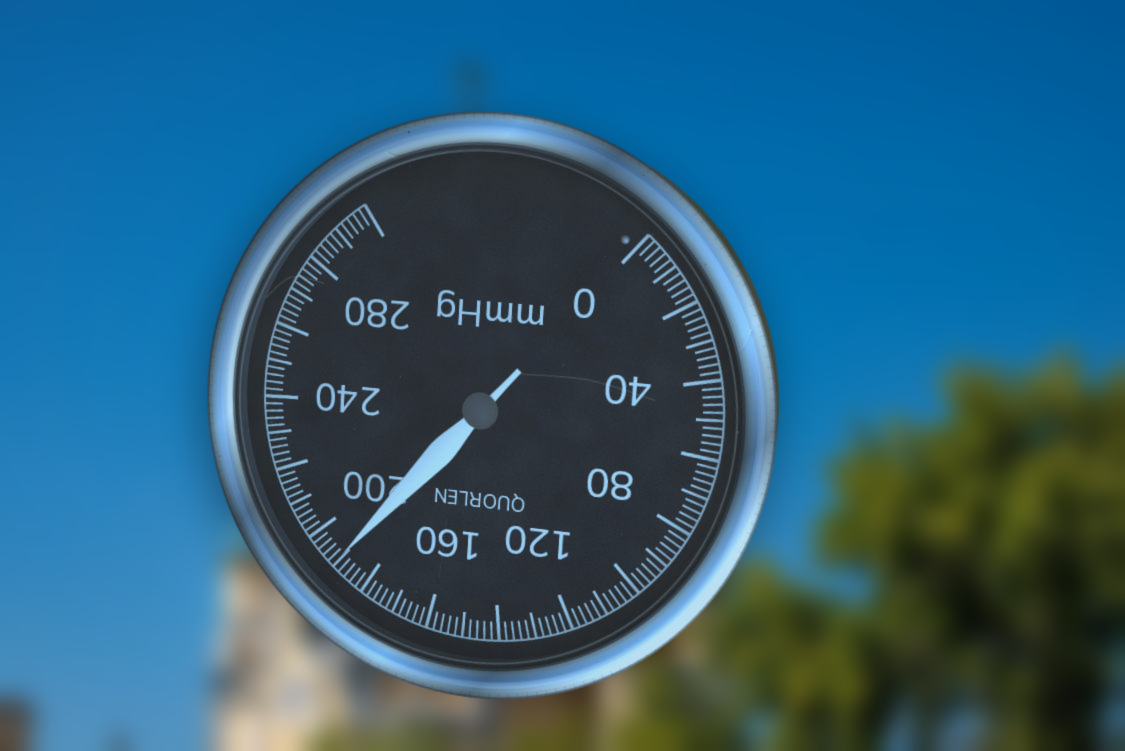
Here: 190 mmHg
